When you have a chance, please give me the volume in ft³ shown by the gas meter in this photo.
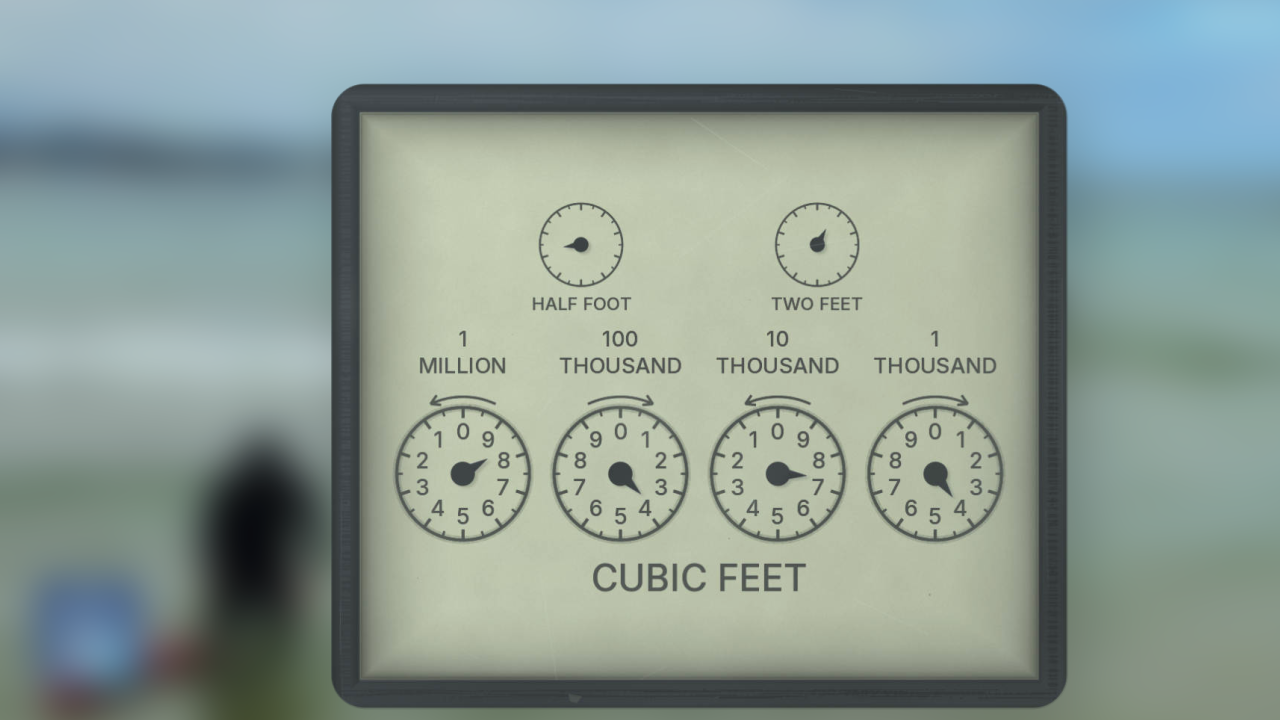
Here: 837400 ft³
